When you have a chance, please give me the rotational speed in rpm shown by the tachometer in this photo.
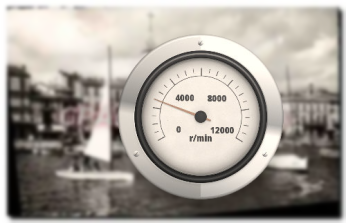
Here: 2500 rpm
